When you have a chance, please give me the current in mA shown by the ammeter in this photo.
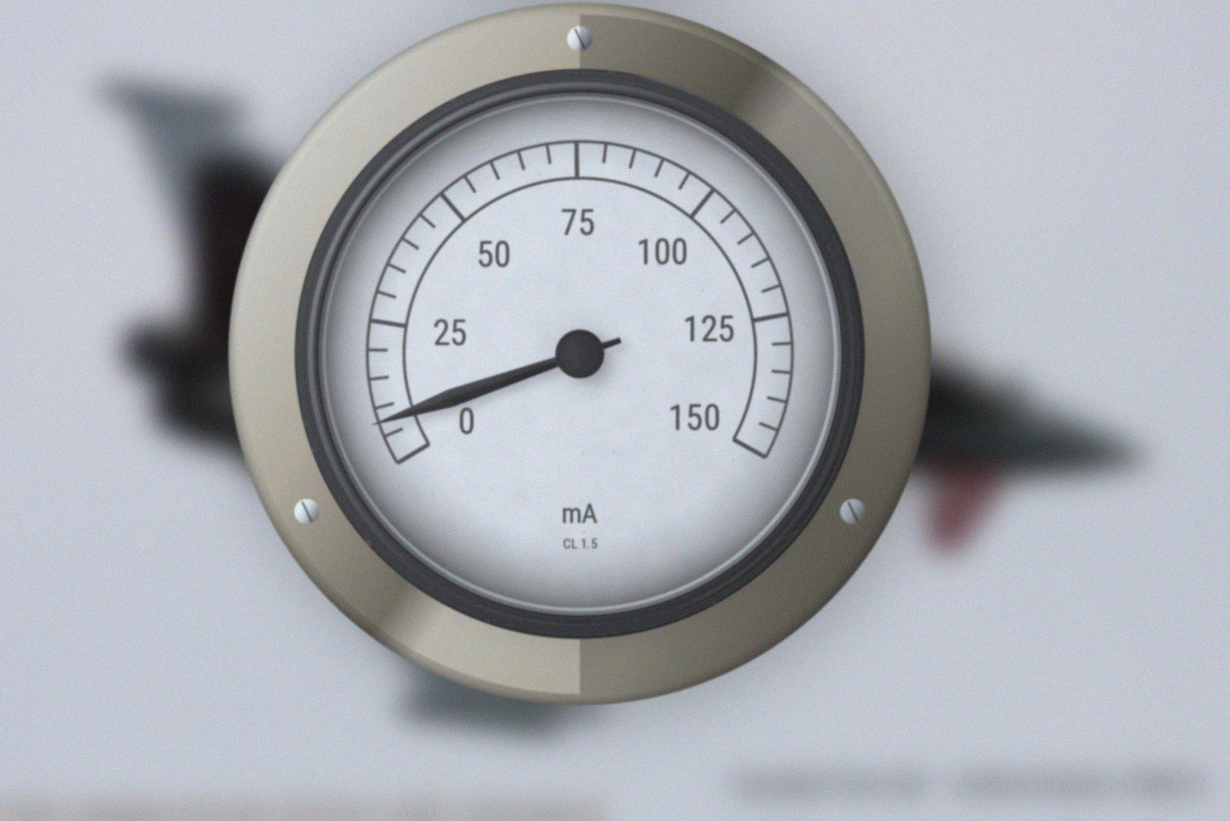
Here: 7.5 mA
